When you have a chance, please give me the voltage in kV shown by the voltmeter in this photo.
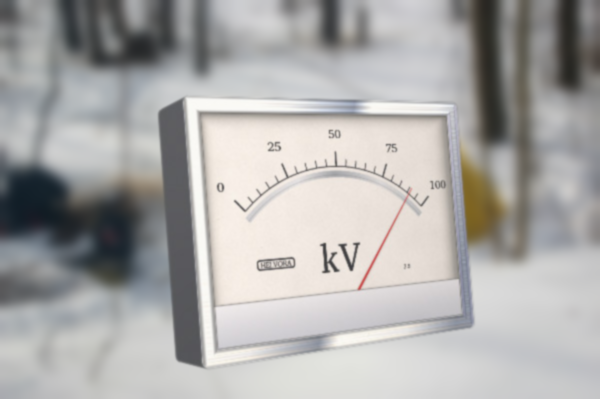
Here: 90 kV
